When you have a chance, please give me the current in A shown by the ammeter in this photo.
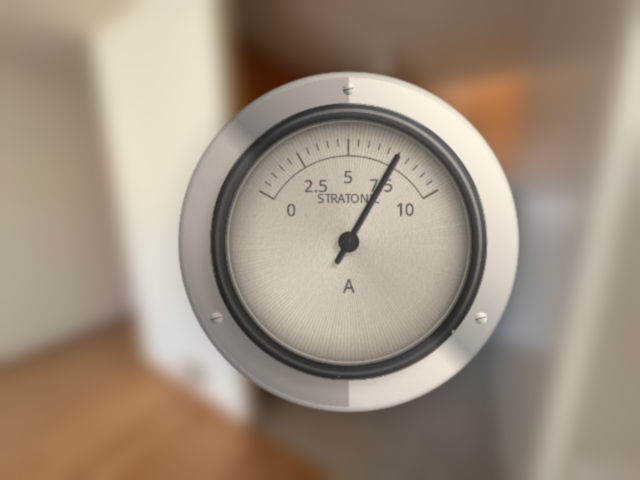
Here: 7.5 A
